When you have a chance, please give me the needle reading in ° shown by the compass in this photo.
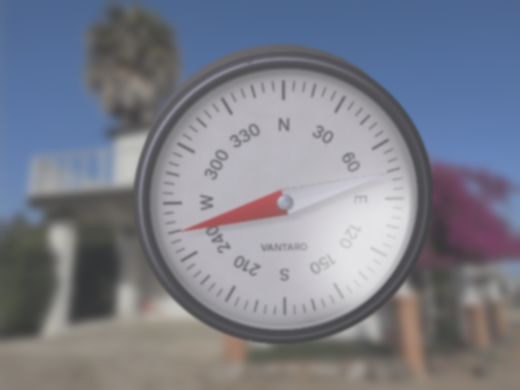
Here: 255 °
